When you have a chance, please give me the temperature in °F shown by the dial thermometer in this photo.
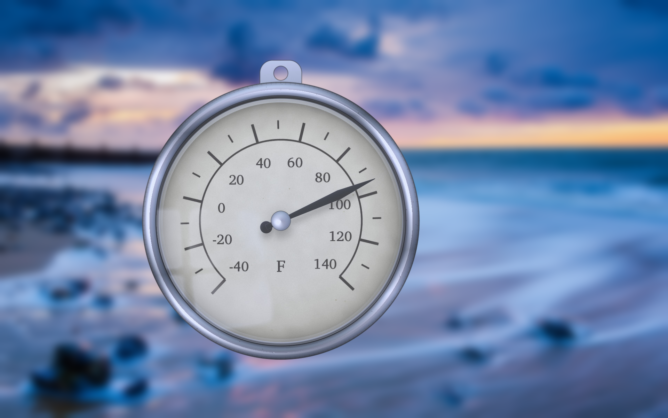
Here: 95 °F
